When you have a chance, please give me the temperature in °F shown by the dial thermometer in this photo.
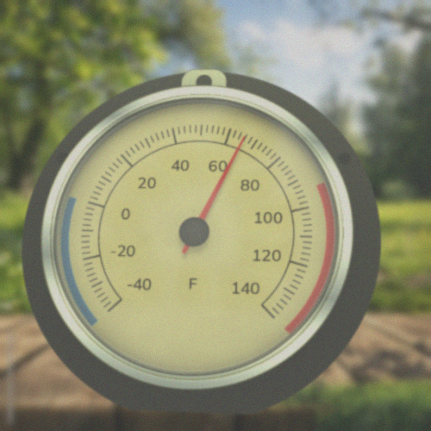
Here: 66 °F
